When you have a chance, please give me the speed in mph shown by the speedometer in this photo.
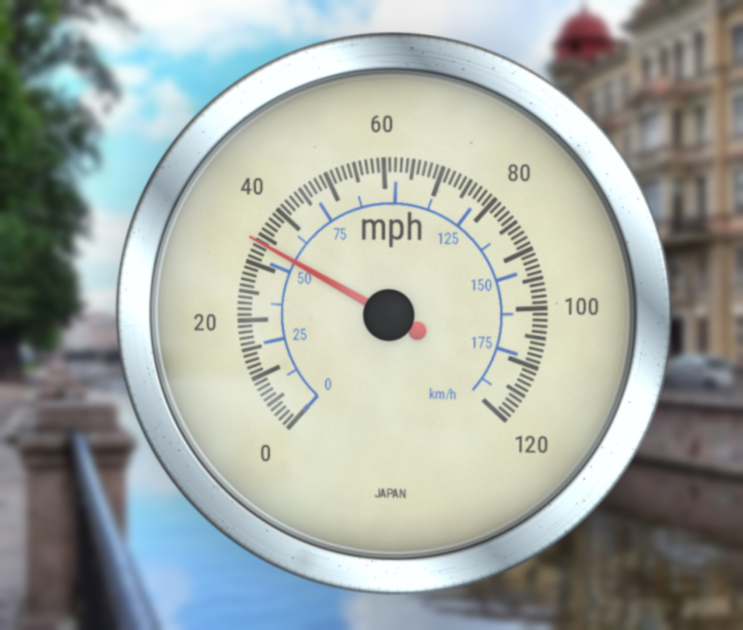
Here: 34 mph
